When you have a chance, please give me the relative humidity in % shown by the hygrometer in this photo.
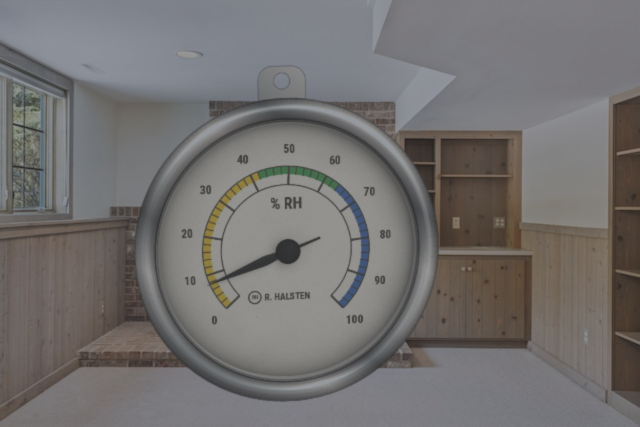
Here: 8 %
